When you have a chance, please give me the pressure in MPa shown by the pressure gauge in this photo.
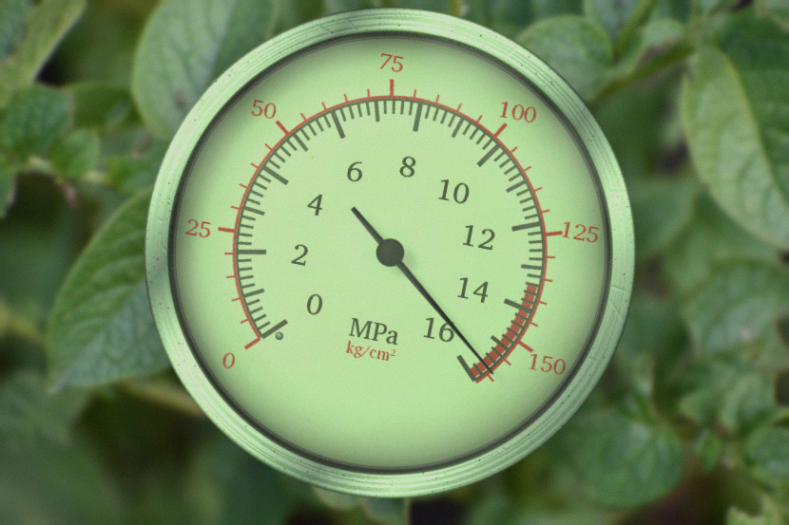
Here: 15.6 MPa
